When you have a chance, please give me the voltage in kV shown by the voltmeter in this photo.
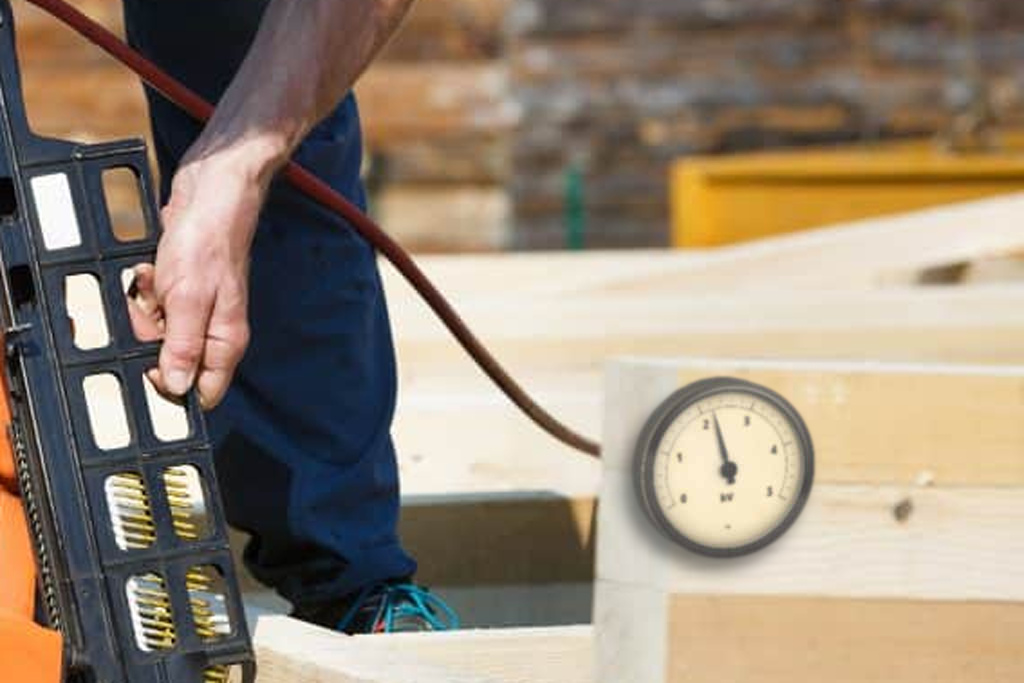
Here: 2.2 kV
